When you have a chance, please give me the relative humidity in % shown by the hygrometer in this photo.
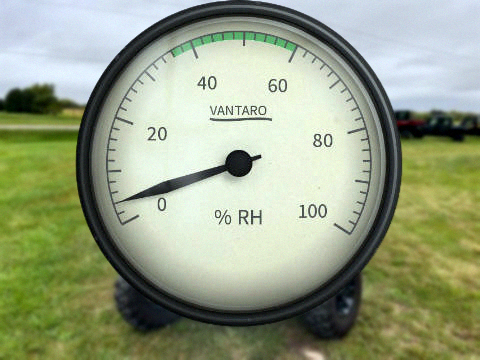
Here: 4 %
